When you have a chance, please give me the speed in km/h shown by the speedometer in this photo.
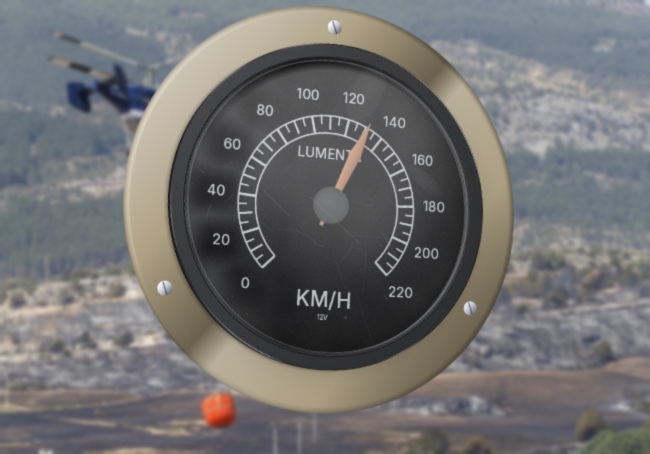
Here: 130 km/h
